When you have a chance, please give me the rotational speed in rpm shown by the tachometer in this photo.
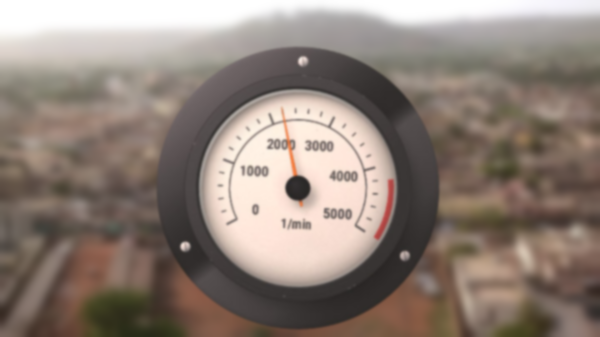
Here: 2200 rpm
